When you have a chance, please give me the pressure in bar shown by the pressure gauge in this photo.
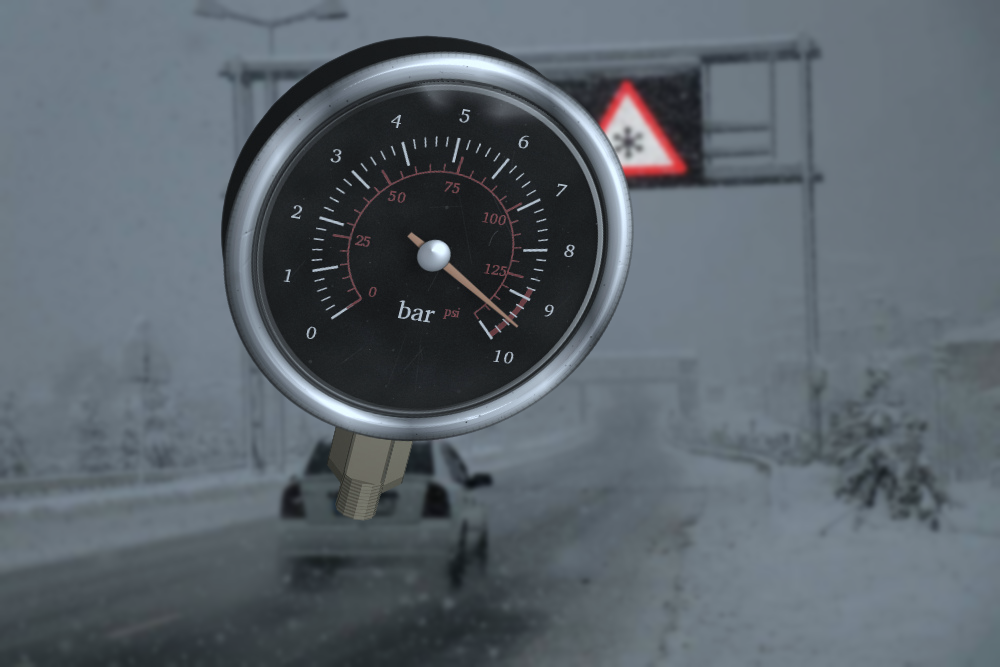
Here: 9.5 bar
